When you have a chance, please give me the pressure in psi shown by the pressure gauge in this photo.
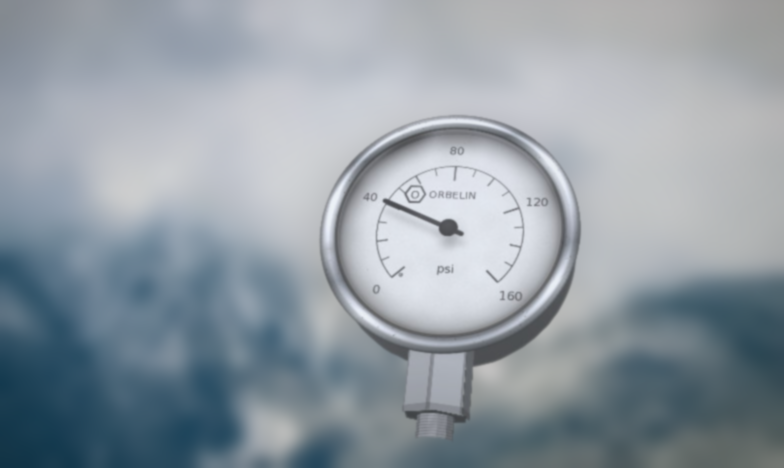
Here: 40 psi
